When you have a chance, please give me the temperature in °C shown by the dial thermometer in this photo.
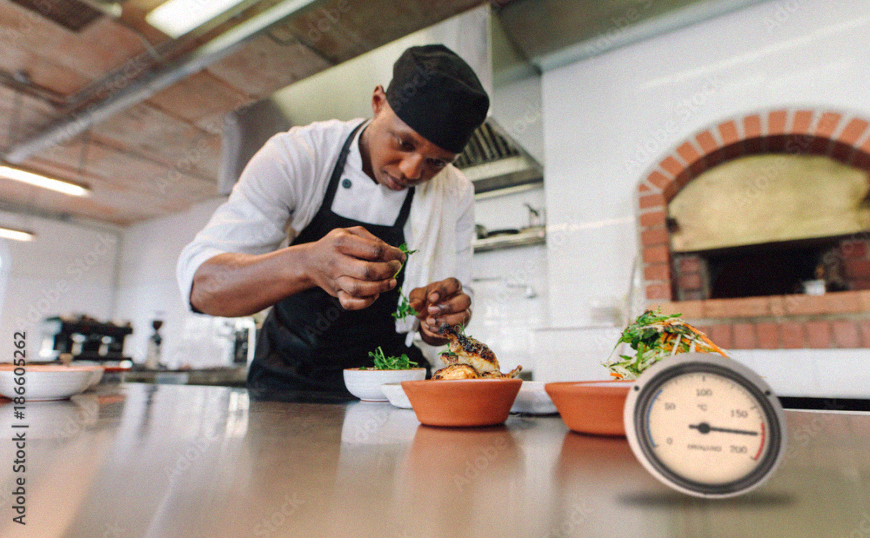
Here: 175 °C
